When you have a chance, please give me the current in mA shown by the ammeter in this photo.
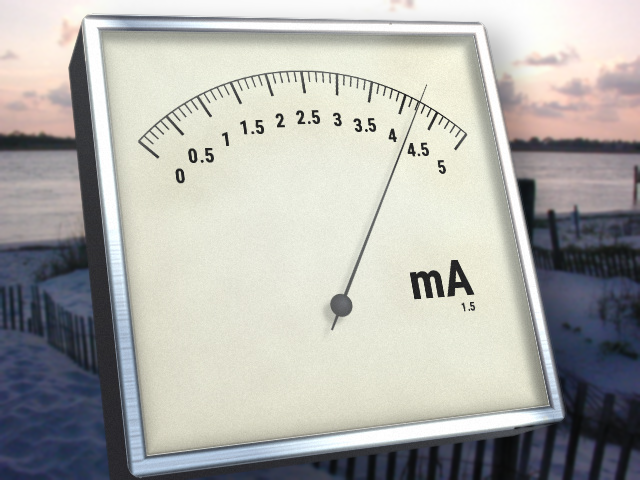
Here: 4.2 mA
